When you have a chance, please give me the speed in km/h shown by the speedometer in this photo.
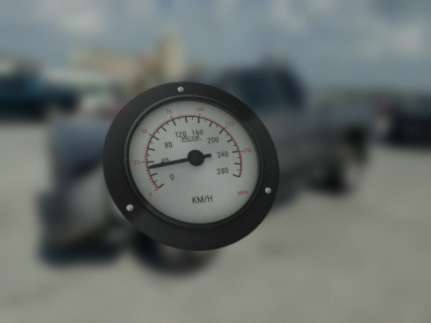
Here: 30 km/h
